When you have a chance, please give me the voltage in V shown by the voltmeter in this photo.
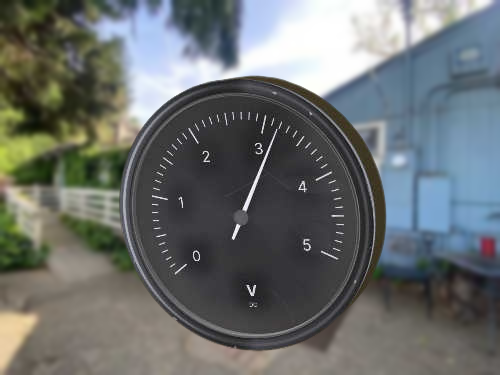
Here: 3.2 V
